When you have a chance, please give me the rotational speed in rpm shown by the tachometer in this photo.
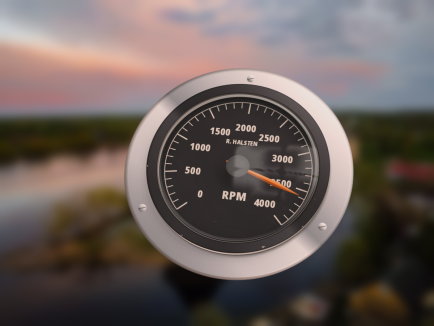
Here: 3600 rpm
